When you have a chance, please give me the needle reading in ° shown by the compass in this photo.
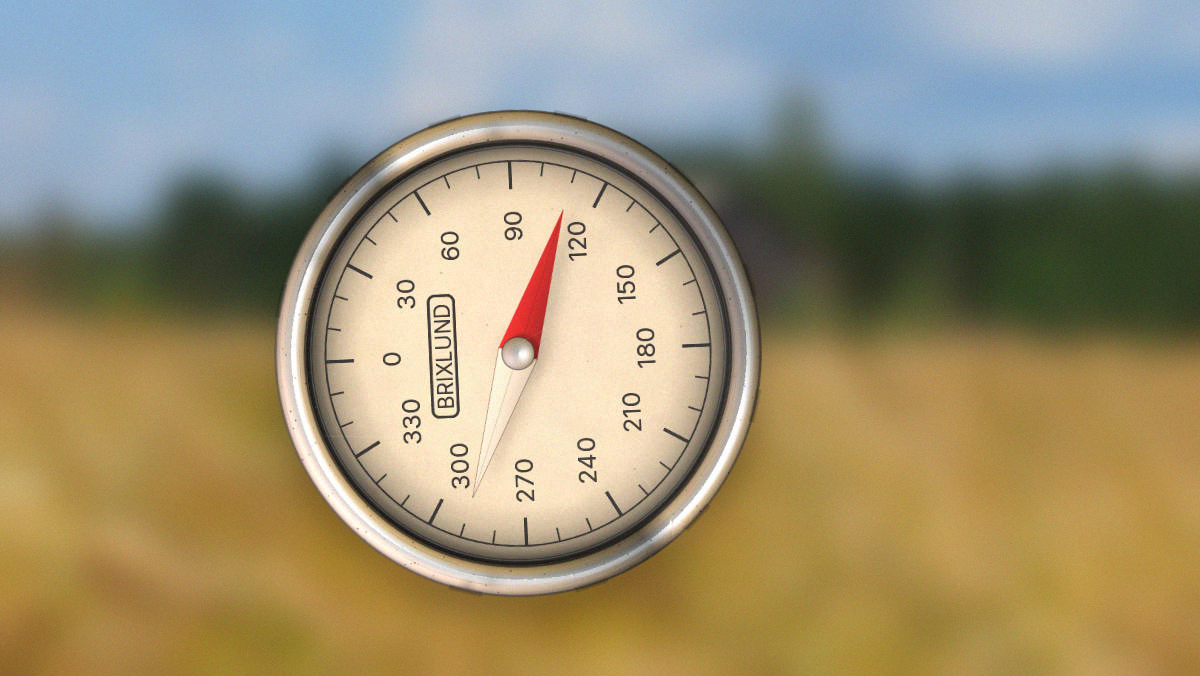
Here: 110 °
